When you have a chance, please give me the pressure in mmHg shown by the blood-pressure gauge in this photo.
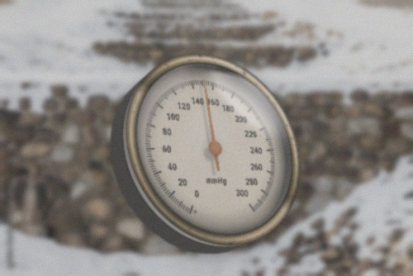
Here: 150 mmHg
